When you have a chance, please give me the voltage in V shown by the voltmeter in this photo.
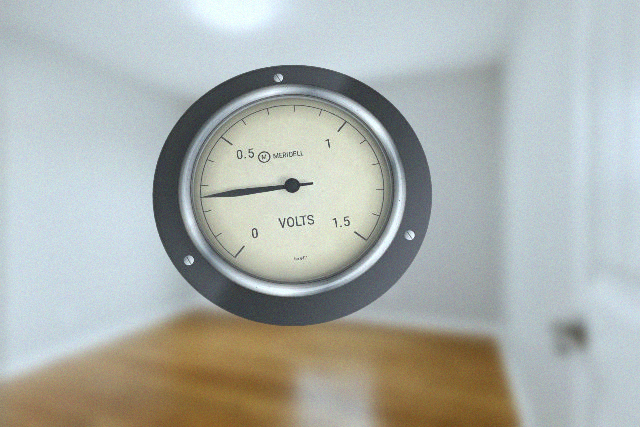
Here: 0.25 V
